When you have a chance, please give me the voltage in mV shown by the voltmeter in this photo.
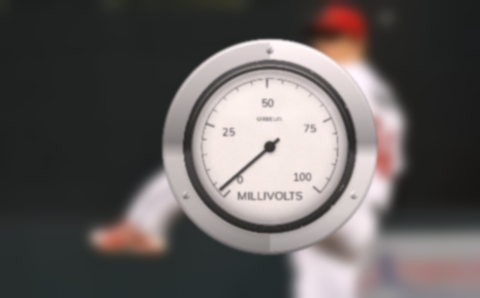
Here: 2.5 mV
